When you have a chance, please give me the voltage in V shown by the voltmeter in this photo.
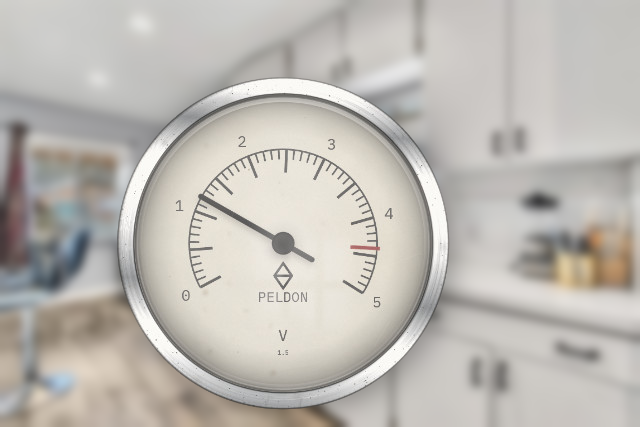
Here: 1.2 V
